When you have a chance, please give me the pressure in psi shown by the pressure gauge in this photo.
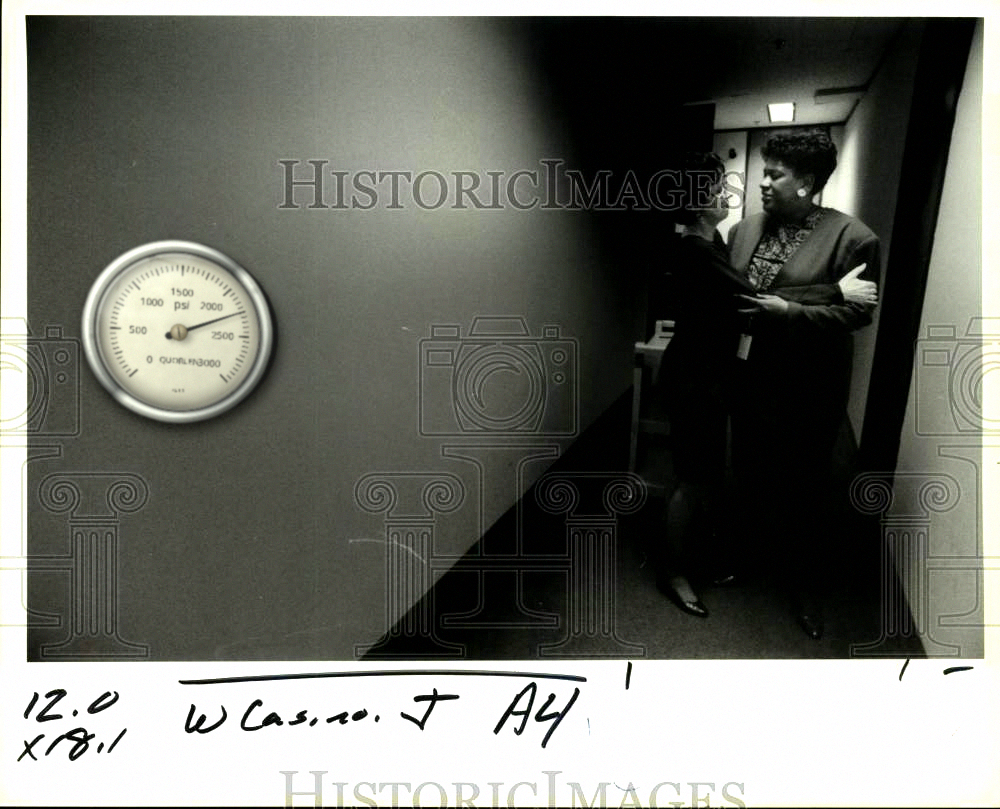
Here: 2250 psi
